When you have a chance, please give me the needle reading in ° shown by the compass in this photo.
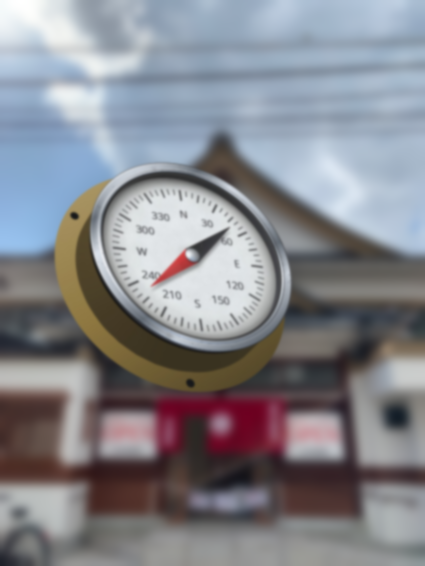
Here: 230 °
